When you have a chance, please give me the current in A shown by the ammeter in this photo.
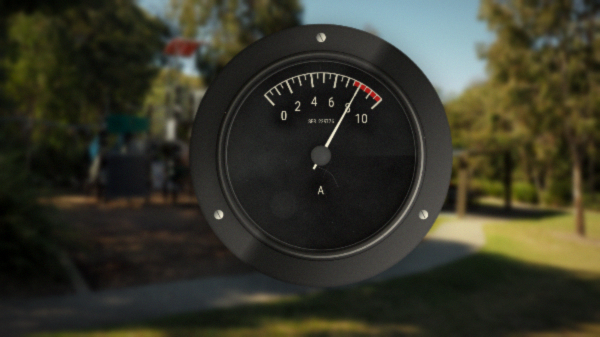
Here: 8 A
